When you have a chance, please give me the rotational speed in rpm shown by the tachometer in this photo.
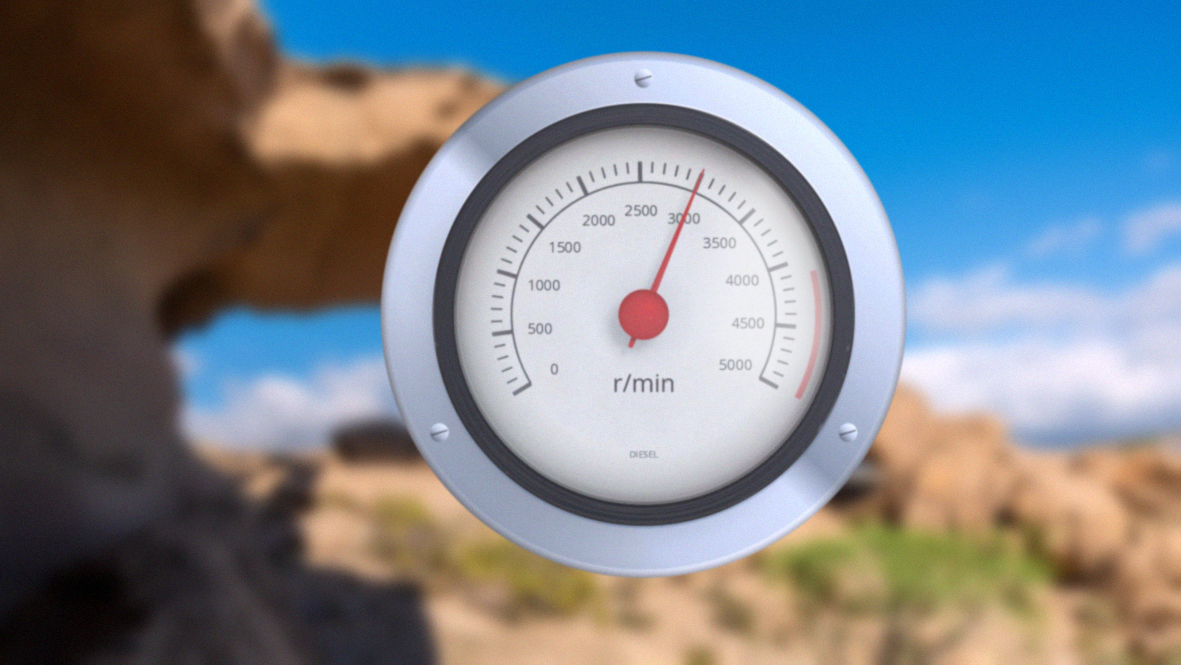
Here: 3000 rpm
